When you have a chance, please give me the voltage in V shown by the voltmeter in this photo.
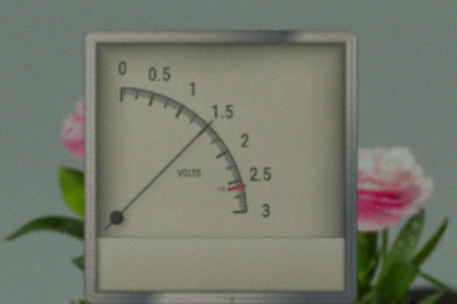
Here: 1.5 V
